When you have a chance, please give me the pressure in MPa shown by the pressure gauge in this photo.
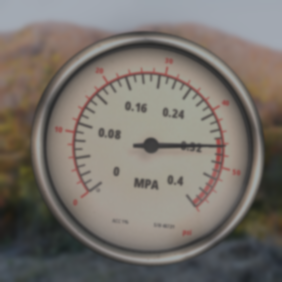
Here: 0.32 MPa
